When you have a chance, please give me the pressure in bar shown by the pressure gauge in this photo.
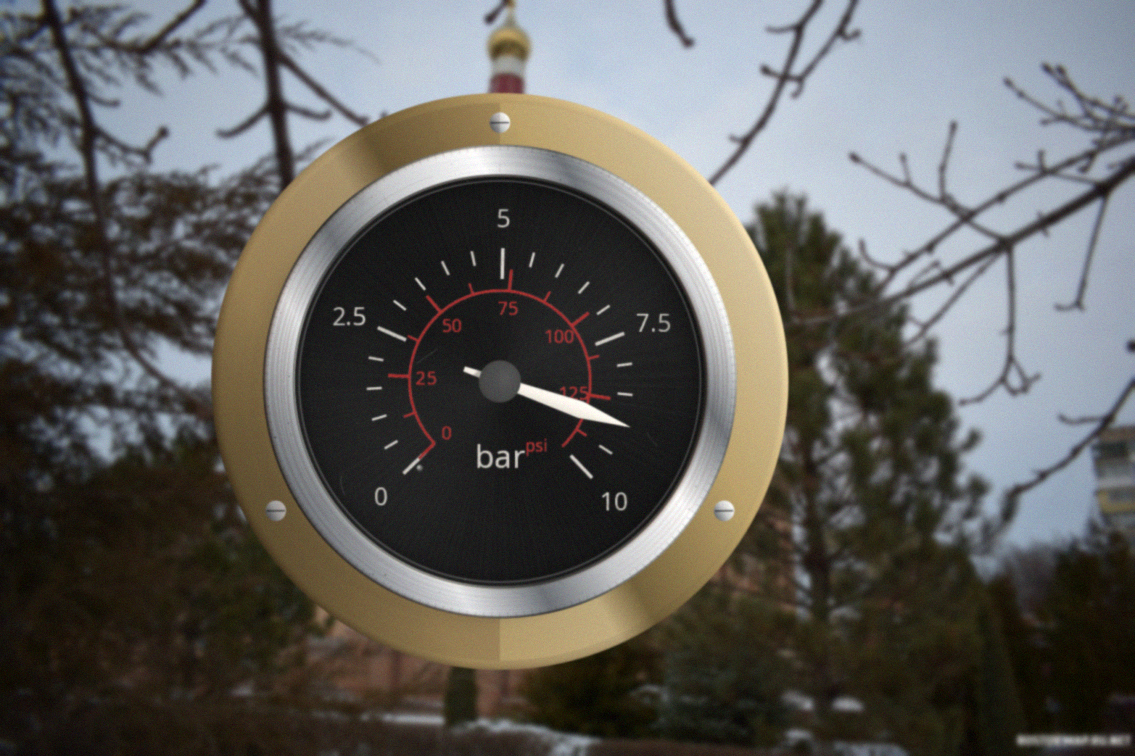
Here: 9 bar
